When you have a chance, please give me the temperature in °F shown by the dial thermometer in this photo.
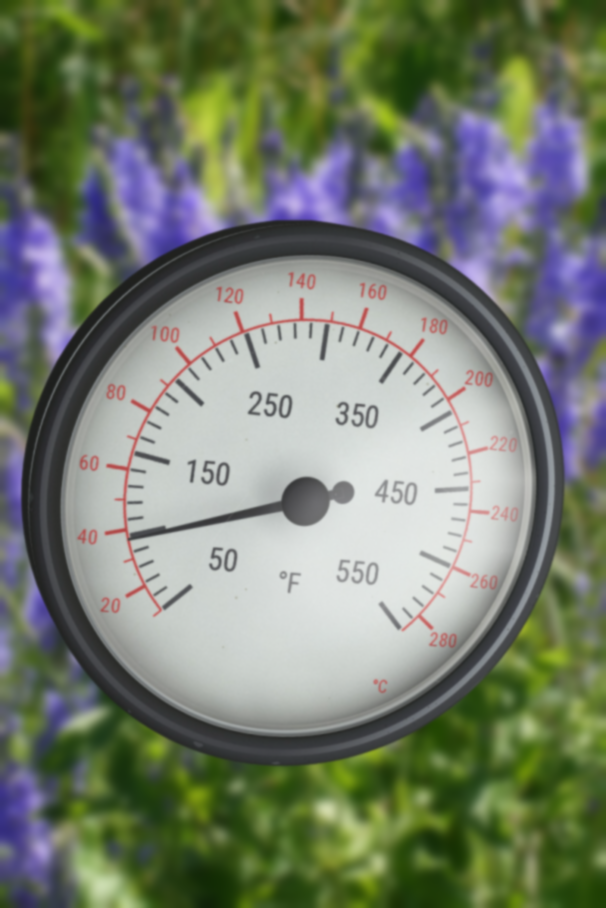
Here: 100 °F
